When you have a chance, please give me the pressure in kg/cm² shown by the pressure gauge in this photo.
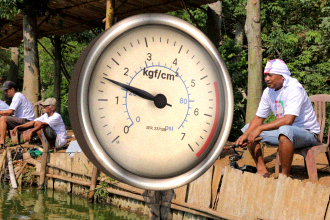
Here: 1.5 kg/cm²
